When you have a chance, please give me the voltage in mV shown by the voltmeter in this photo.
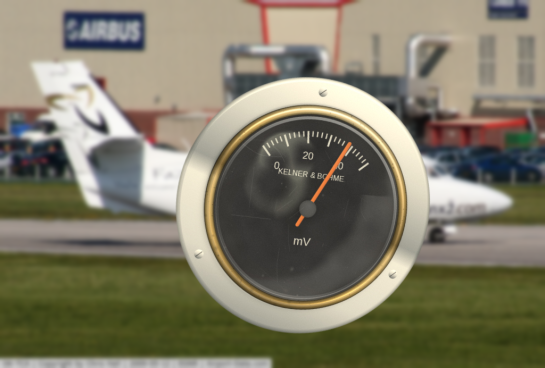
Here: 38 mV
